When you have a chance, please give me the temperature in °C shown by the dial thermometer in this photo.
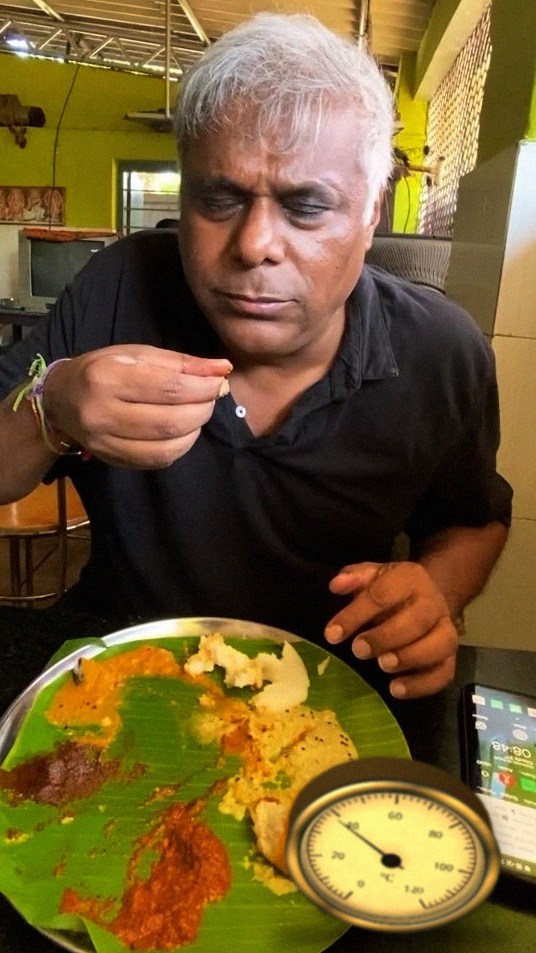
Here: 40 °C
